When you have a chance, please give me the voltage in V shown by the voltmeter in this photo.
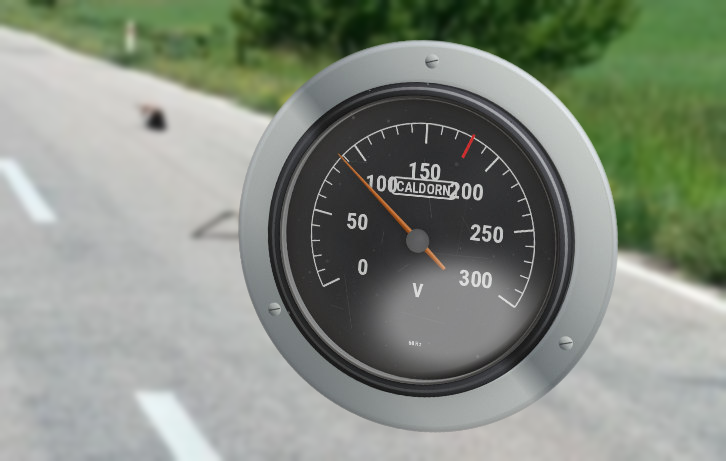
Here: 90 V
